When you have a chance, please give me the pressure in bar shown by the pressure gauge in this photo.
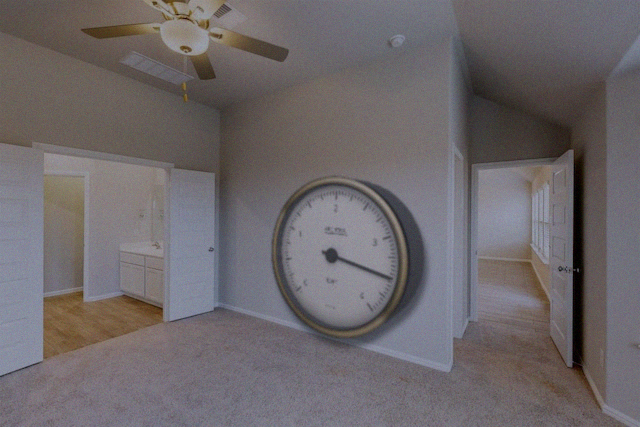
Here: 3.5 bar
